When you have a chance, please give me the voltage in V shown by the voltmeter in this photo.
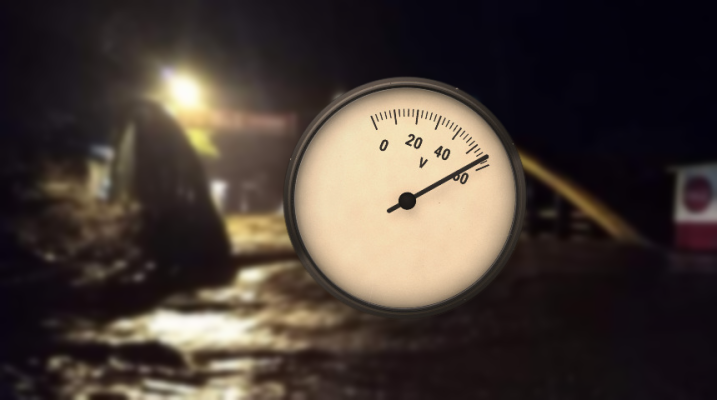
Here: 56 V
